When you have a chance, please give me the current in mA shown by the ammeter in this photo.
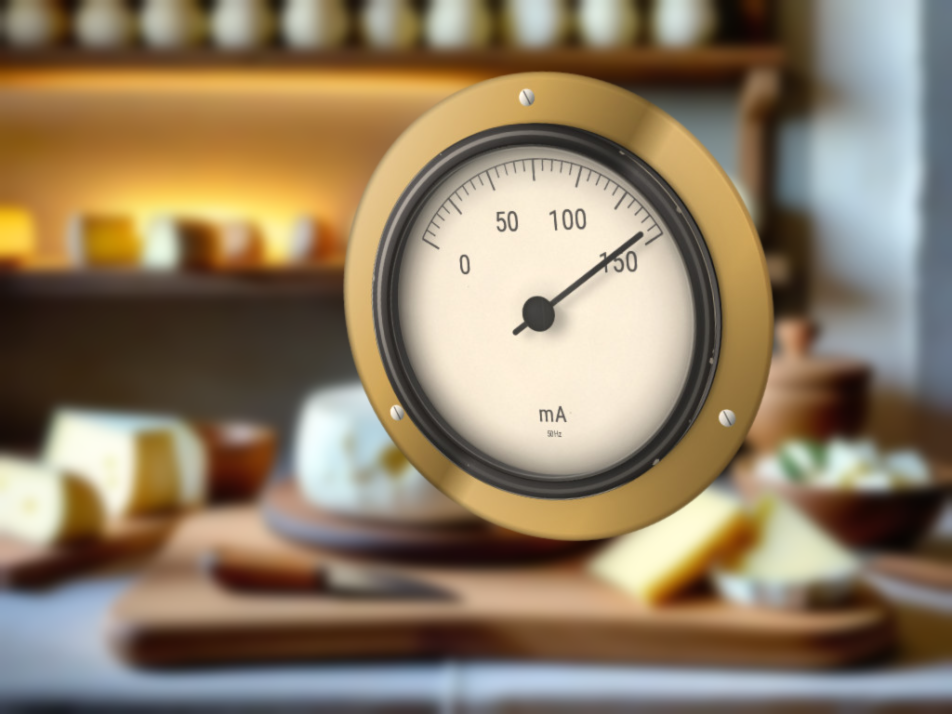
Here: 145 mA
